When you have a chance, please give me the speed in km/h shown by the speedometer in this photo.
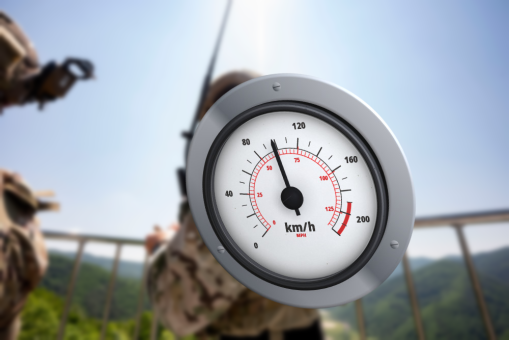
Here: 100 km/h
